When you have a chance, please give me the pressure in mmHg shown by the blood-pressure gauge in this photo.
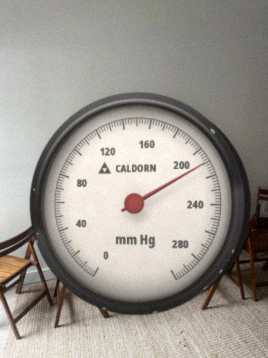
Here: 210 mmHg
